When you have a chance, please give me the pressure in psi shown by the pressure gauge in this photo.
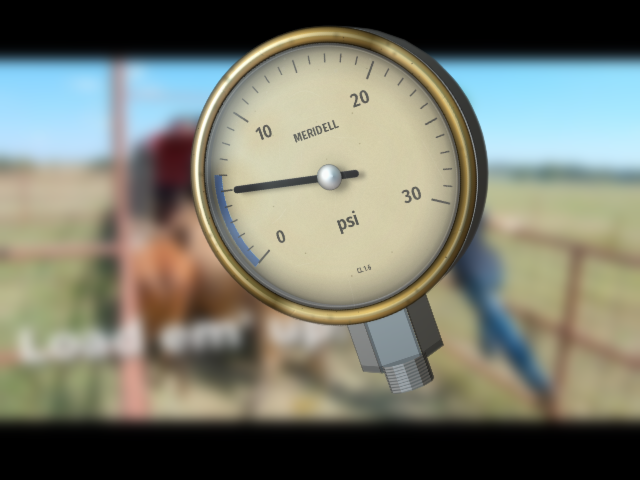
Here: 5 psi
